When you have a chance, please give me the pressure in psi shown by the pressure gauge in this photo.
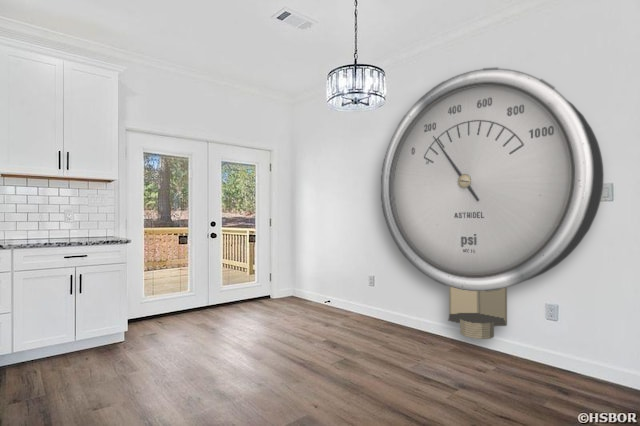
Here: 200 psi
